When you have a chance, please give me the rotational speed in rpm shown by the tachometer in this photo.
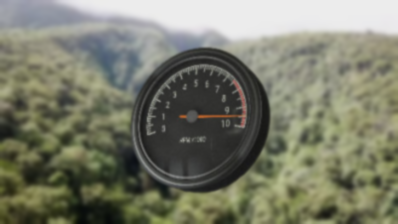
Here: 9500 rpm
